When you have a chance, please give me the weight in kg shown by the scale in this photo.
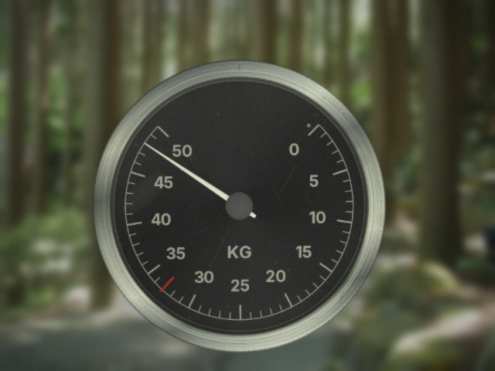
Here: 48 kg
